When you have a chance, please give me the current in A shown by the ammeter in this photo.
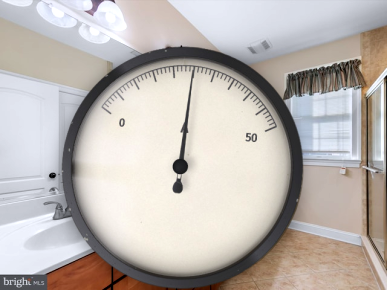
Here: 25 A
